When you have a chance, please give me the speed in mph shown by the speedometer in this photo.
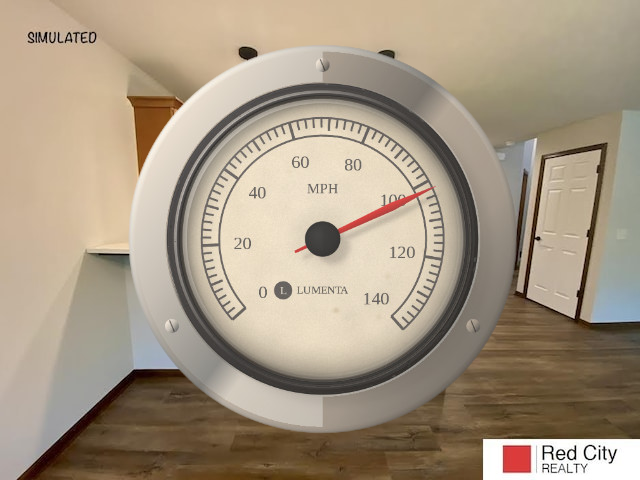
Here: 102 mph
